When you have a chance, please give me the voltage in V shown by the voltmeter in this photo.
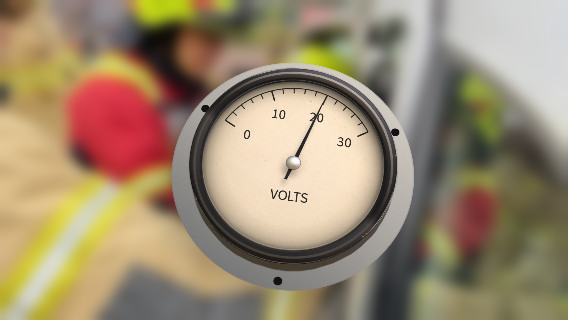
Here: 20 V
